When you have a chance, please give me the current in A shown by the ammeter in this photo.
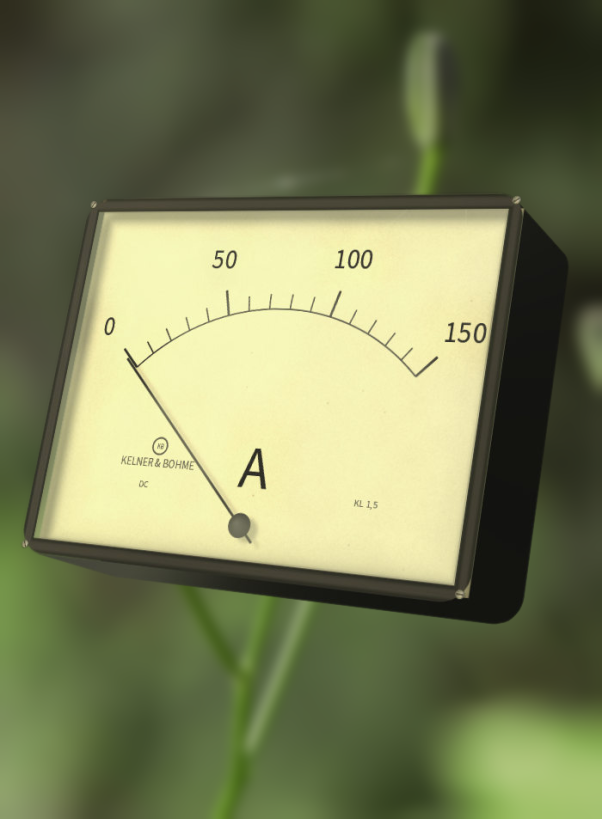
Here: 0 A
